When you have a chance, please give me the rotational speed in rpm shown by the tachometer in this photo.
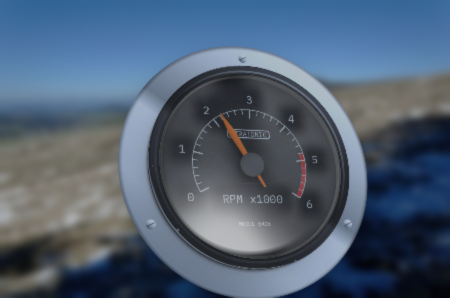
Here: 2200 rpm
